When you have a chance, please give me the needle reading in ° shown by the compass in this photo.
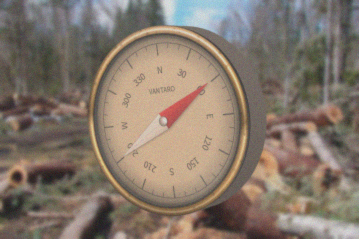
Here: 60 °
